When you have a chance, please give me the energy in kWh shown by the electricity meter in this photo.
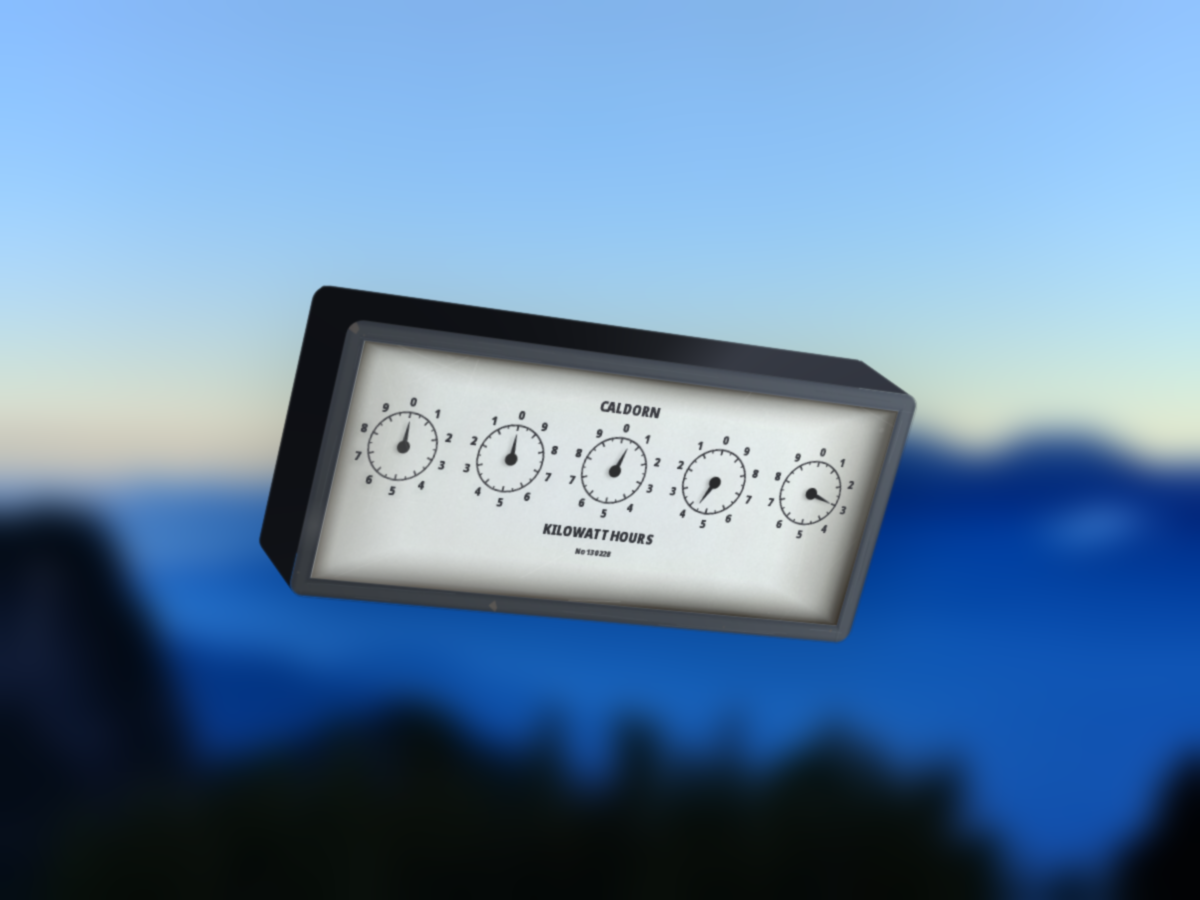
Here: 43 kWh
